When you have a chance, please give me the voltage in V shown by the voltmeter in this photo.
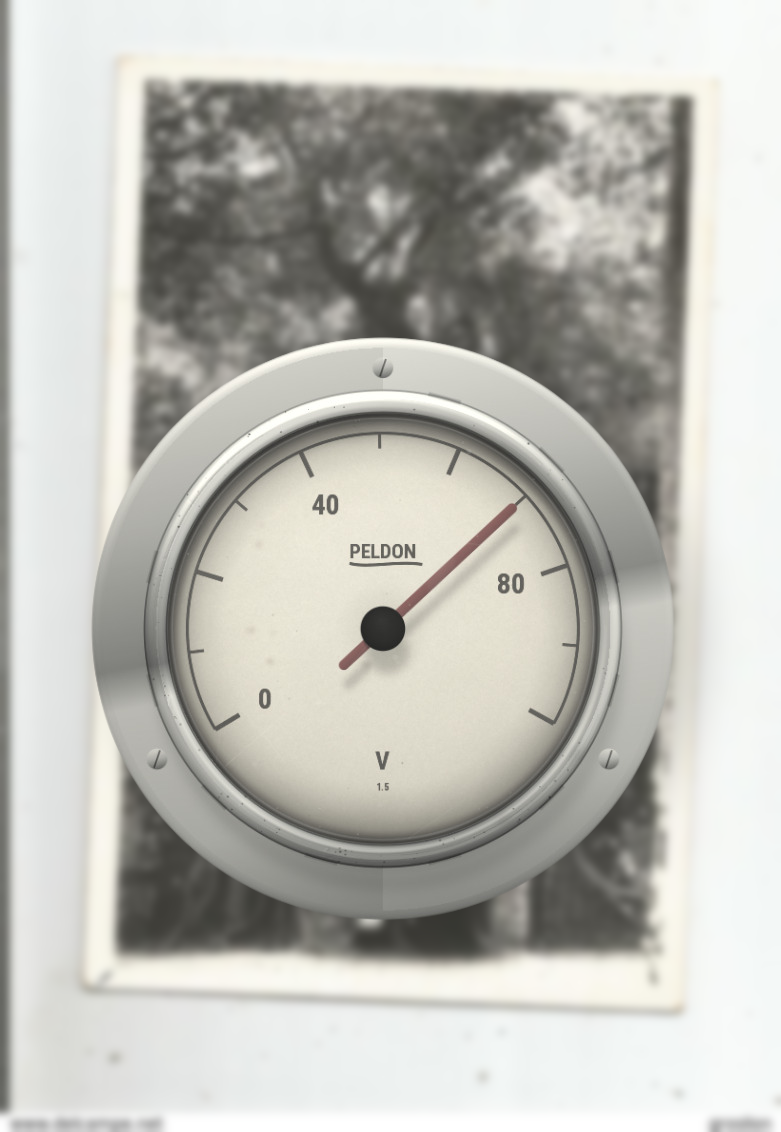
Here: 70 V
